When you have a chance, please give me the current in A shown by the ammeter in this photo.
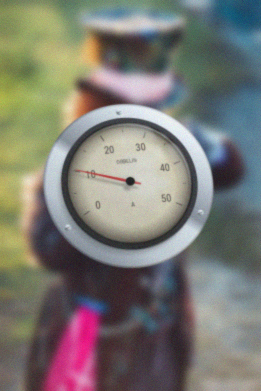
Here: 10 A
